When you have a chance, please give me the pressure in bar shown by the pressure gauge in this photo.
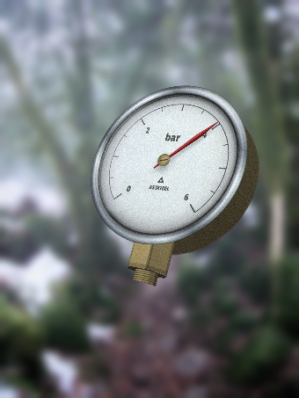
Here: 4 bar
